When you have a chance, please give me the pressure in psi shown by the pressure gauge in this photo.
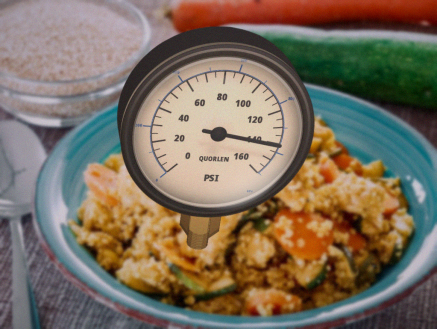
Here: 140 psi
